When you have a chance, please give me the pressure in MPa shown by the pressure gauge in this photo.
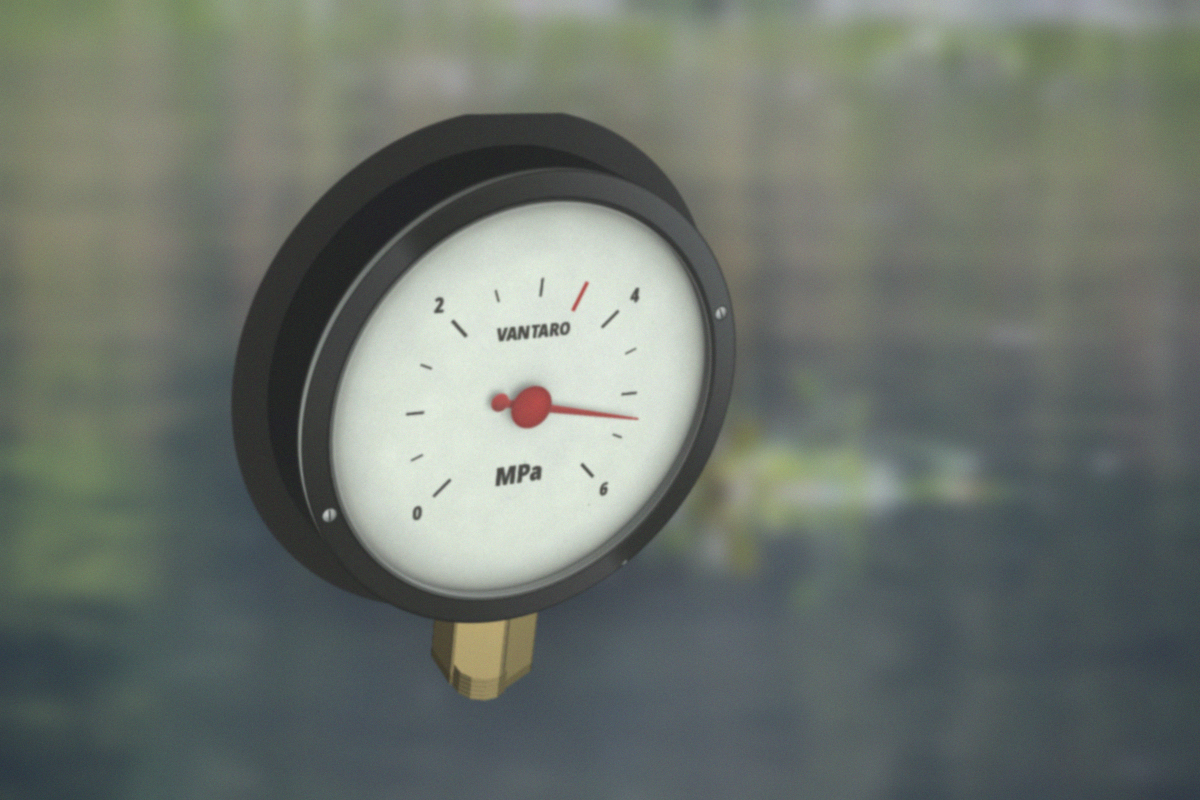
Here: 5.25 MPa
